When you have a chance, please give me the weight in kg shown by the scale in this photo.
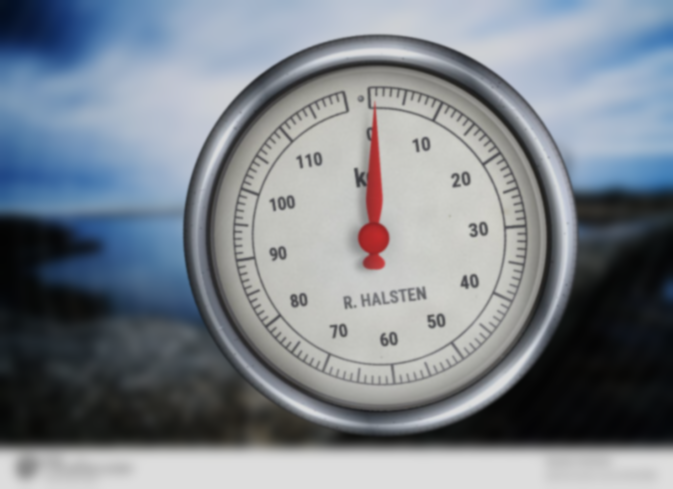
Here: 1 kg
